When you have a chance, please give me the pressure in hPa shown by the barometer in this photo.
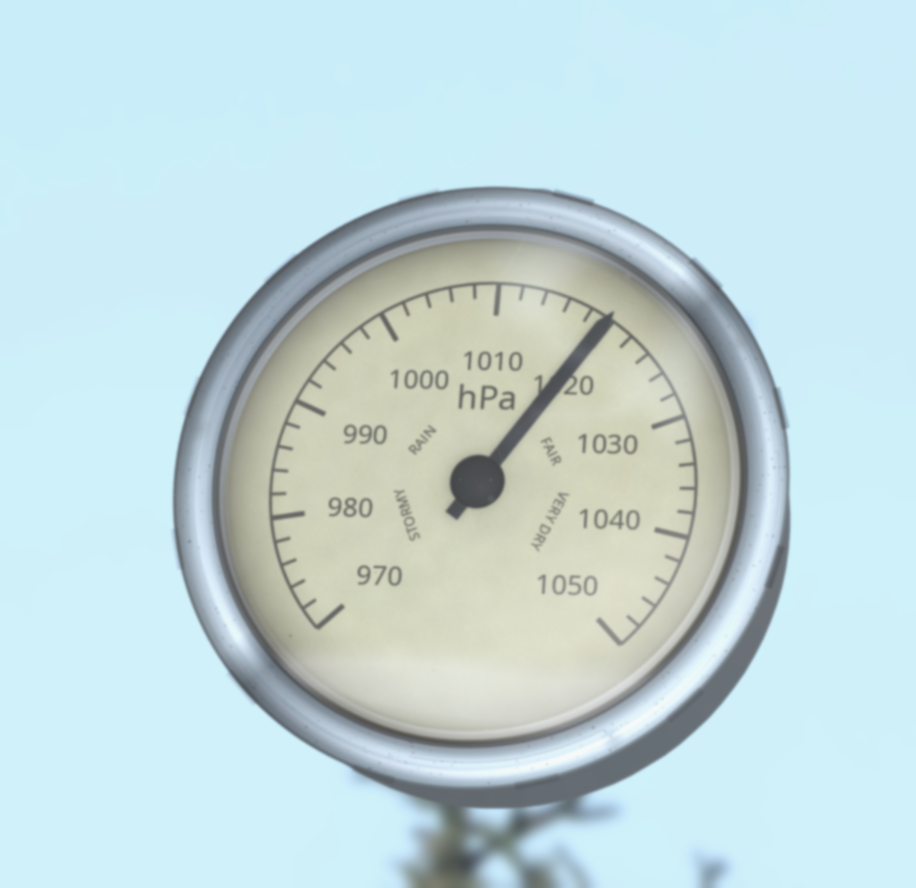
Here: 1020 hPa
